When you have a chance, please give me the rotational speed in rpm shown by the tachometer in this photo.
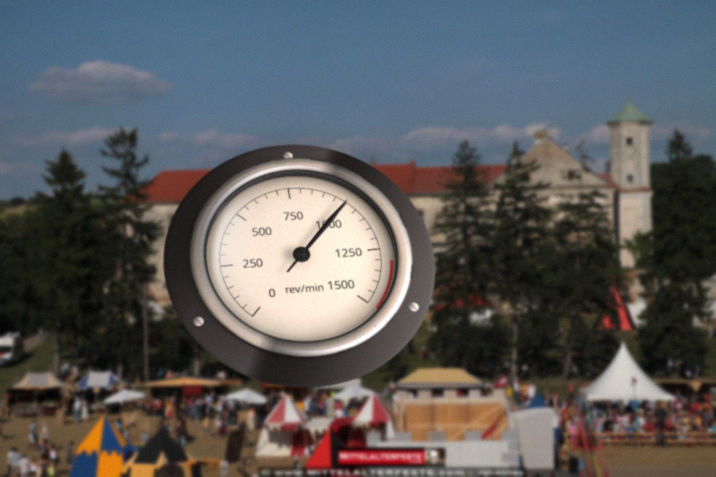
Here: 1000 rpm
